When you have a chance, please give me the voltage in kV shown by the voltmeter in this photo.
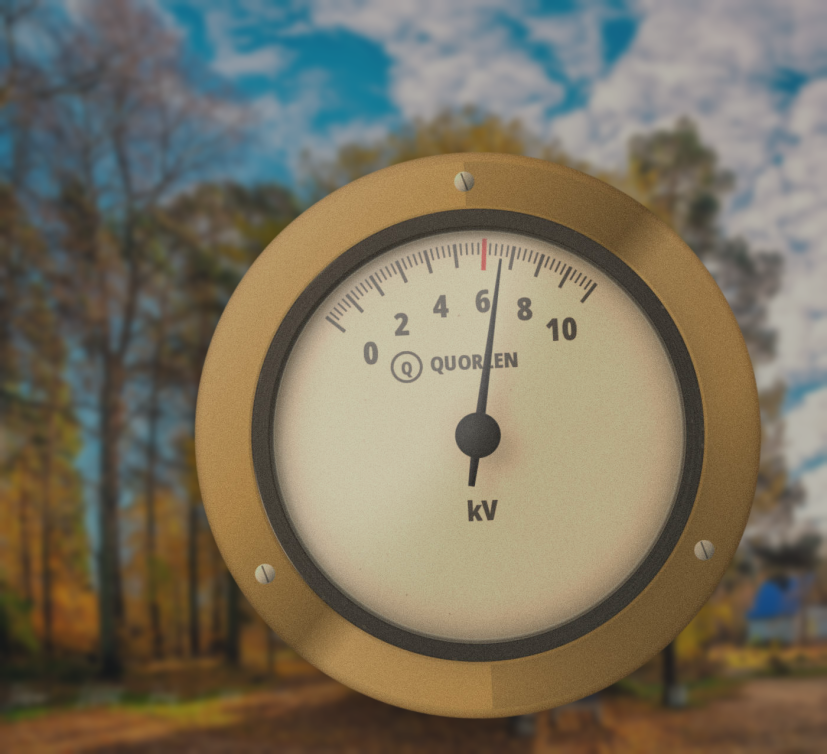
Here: 6.6 kV
